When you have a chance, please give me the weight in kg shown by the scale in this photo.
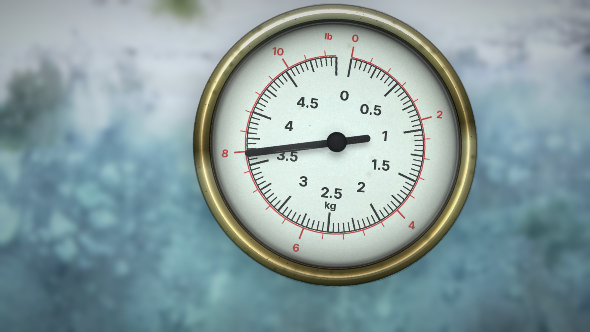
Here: 3.6 kg
